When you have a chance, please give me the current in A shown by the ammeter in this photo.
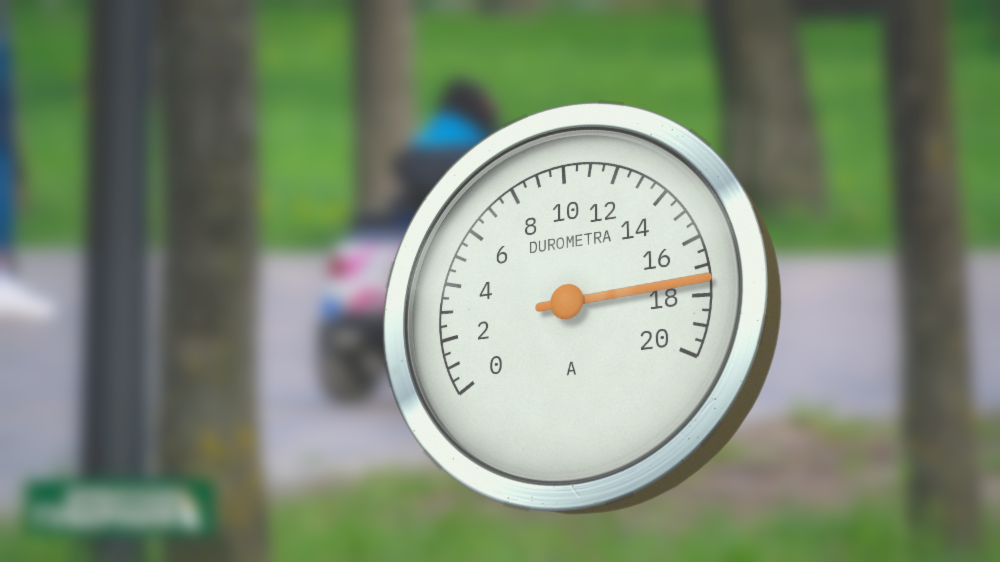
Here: 17.5 A
